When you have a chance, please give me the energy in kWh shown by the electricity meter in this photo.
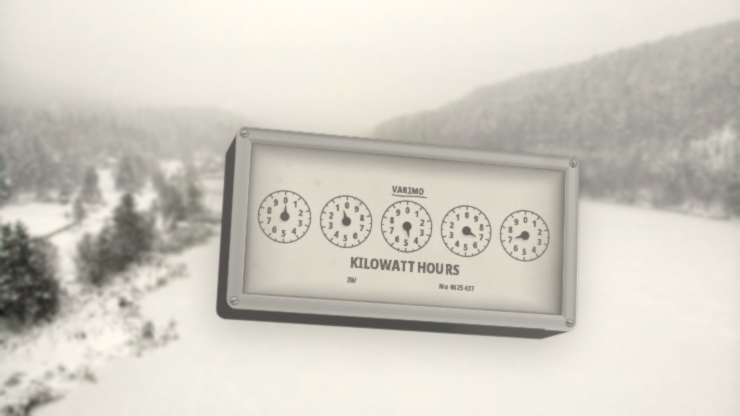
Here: 467 kWh
